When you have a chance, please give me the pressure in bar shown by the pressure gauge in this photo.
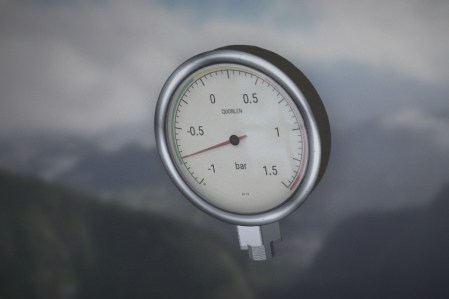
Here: -0.75 bar
